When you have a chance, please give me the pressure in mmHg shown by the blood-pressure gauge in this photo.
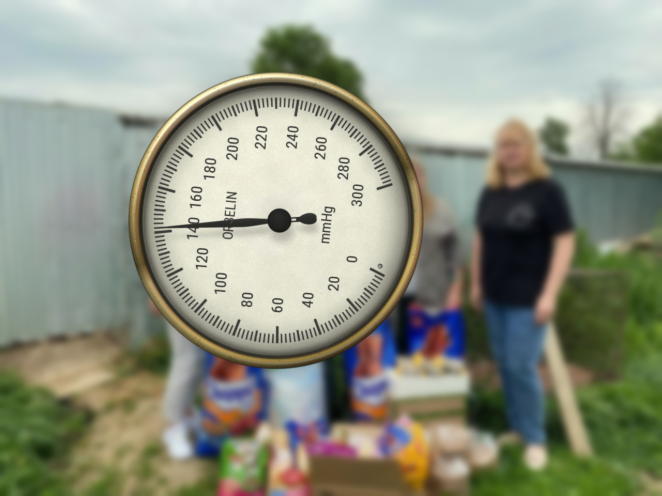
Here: 142 mmHg
